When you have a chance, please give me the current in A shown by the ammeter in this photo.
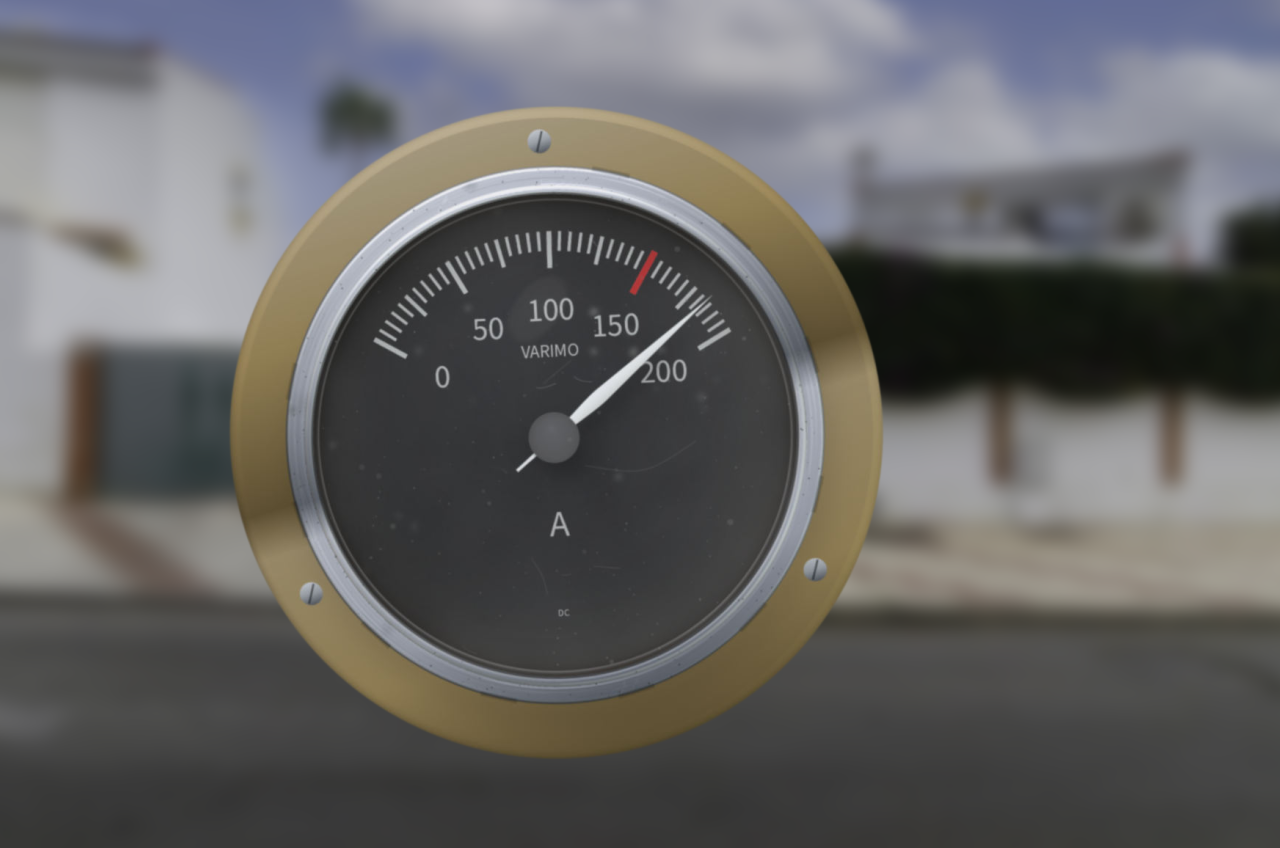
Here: 182.5 A
